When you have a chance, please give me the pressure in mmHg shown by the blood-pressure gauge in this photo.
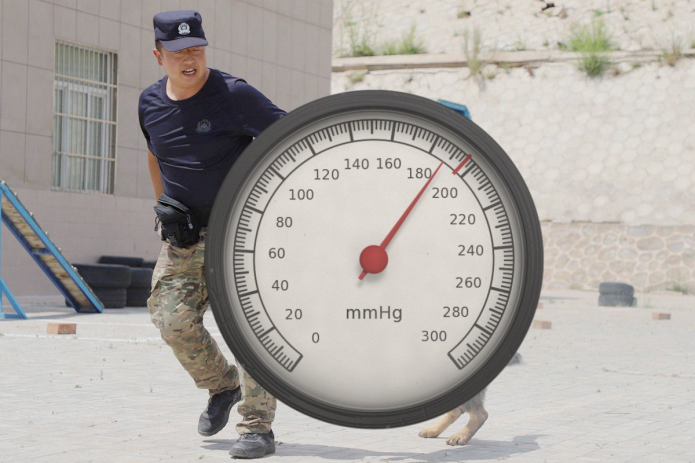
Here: 188 mmHg
